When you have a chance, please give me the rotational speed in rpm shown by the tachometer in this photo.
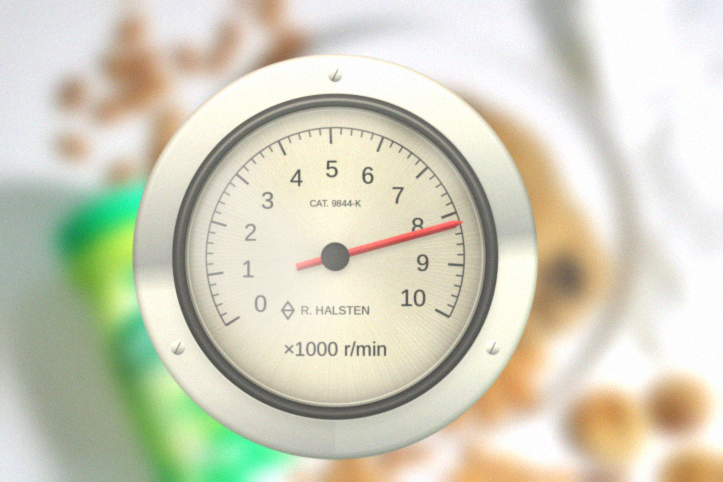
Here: 8200 rpm
